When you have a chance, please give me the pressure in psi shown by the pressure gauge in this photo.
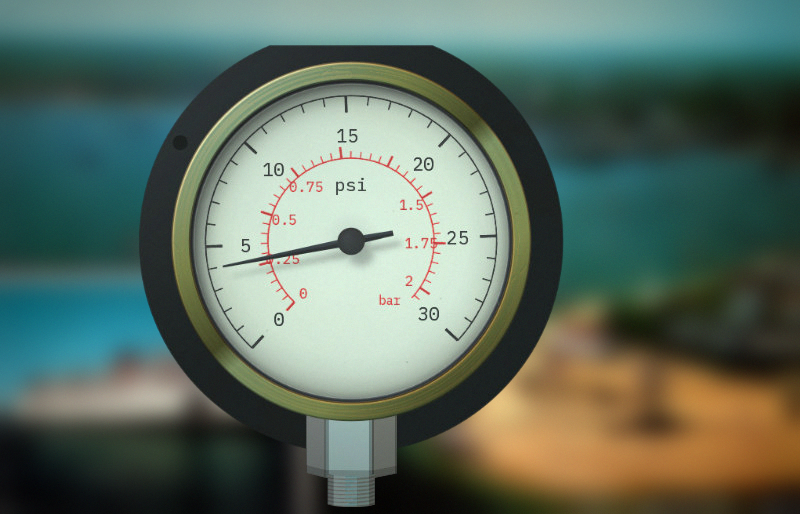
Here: 4 psi
